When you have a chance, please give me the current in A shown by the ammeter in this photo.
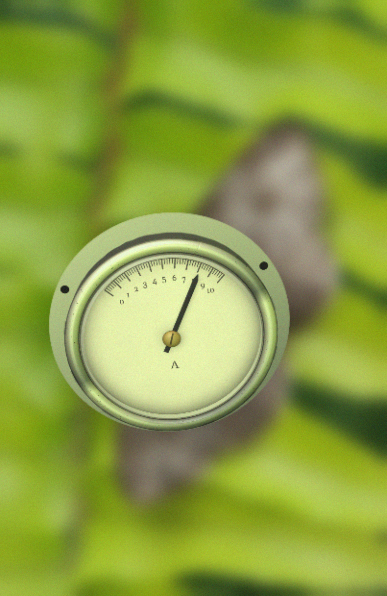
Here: 8 A
